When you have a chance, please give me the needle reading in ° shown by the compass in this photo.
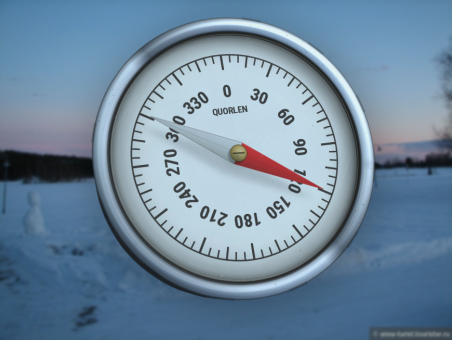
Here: 120 °
